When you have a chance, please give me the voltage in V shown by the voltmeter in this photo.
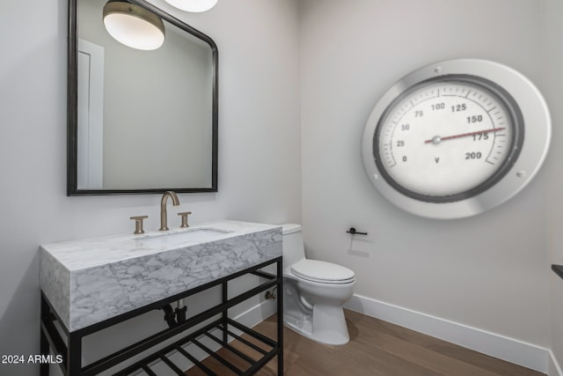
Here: 170 V
